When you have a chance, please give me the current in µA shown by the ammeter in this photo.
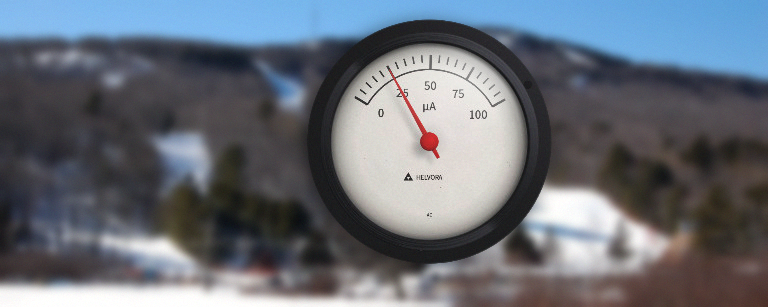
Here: 25 µA
